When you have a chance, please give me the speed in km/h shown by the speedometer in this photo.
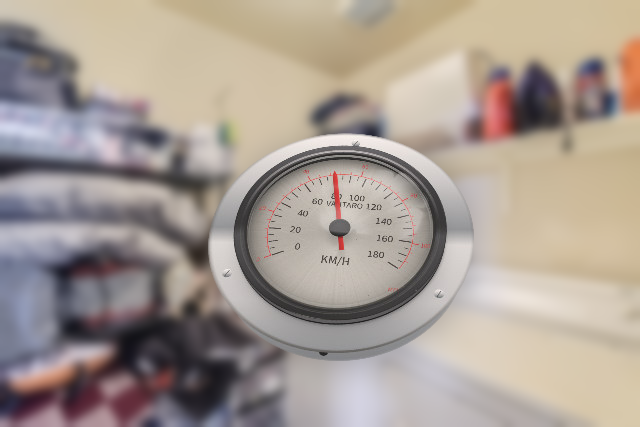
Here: 80 km/h
